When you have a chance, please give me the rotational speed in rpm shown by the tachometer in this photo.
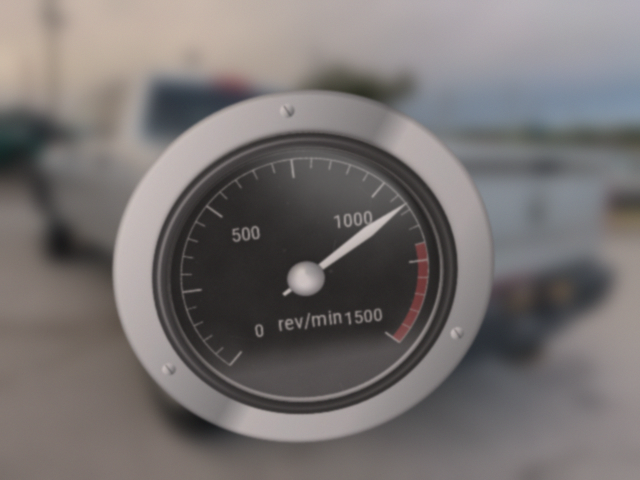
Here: 1075 rpm
